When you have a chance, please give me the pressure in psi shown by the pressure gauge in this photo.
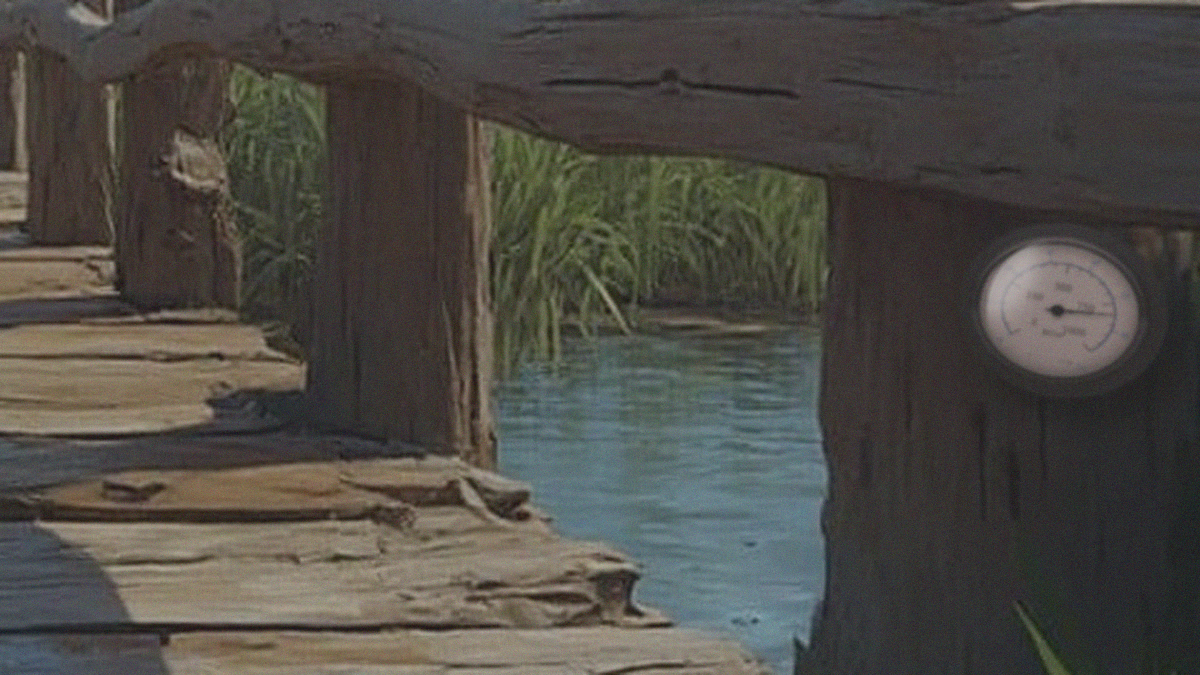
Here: 800 psi
